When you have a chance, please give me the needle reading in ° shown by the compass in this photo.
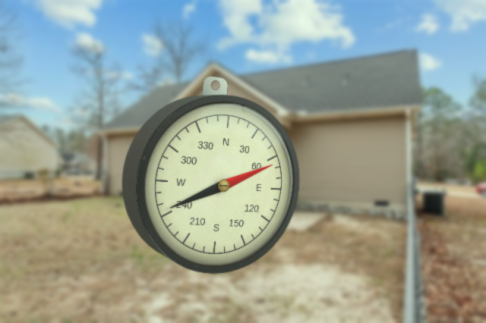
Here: 65 °
